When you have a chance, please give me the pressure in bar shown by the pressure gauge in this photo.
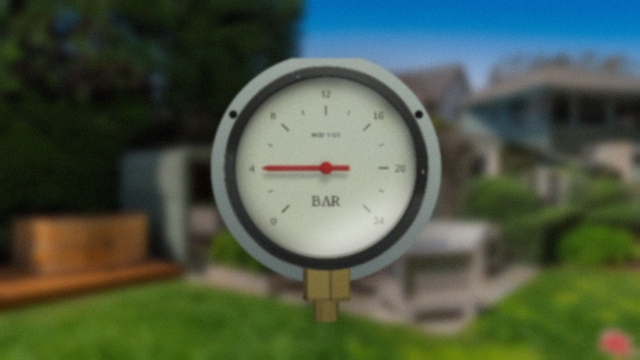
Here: 4 bar
